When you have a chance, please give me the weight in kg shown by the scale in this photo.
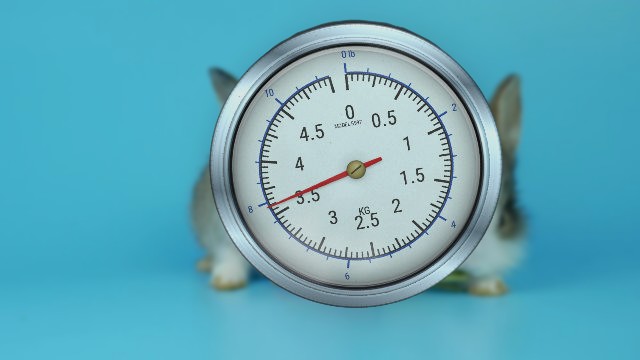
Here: 3.6 kg
